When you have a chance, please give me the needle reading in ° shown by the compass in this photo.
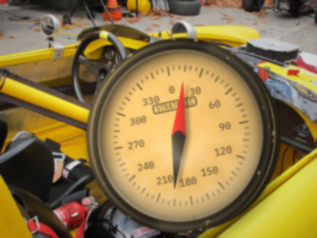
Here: 15 °
